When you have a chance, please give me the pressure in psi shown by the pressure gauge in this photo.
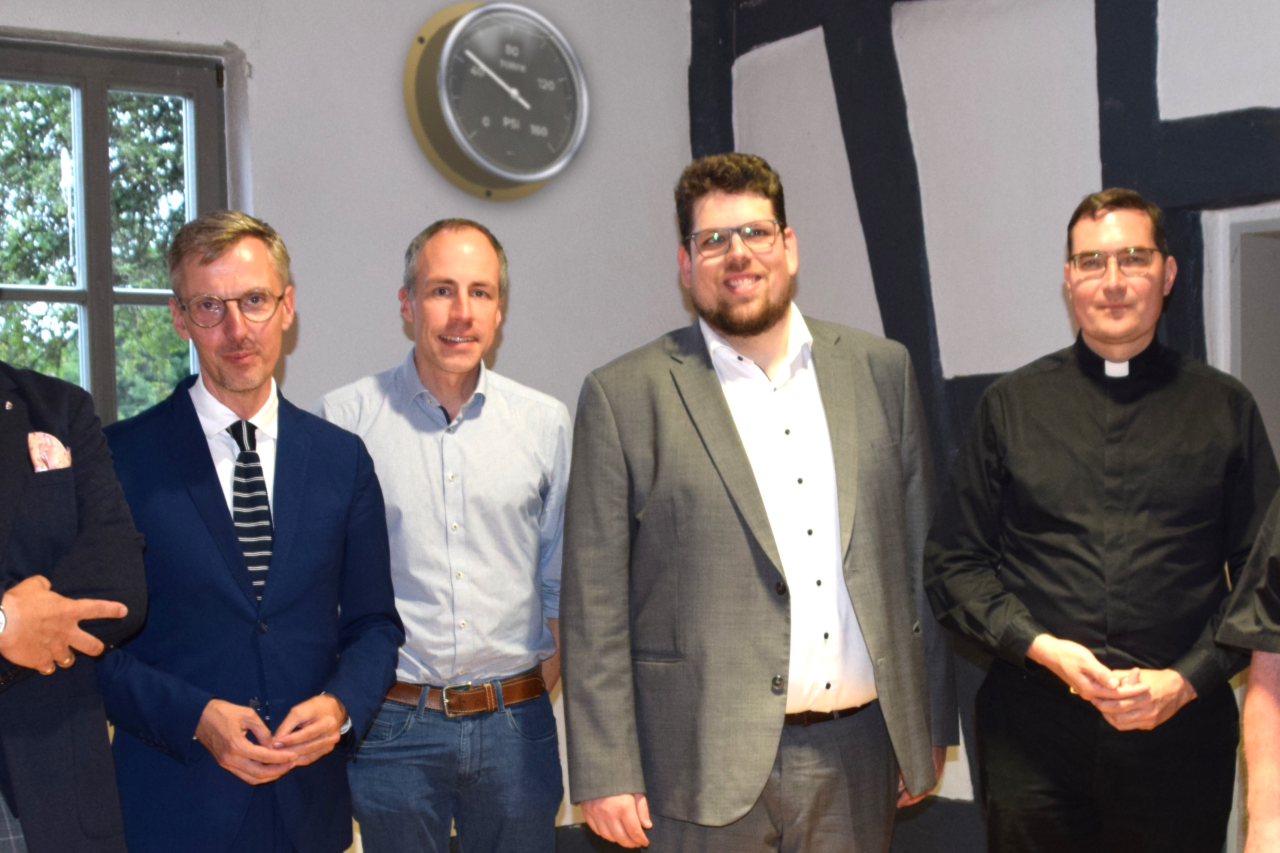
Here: 45 psi
